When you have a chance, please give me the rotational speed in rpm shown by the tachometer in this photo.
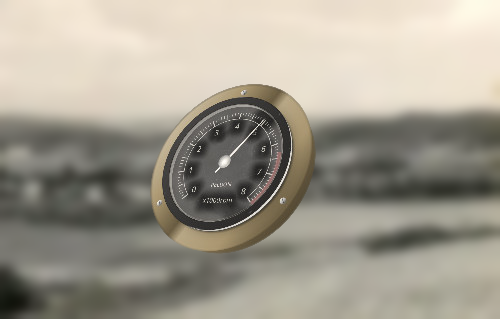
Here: 5000 rpm
